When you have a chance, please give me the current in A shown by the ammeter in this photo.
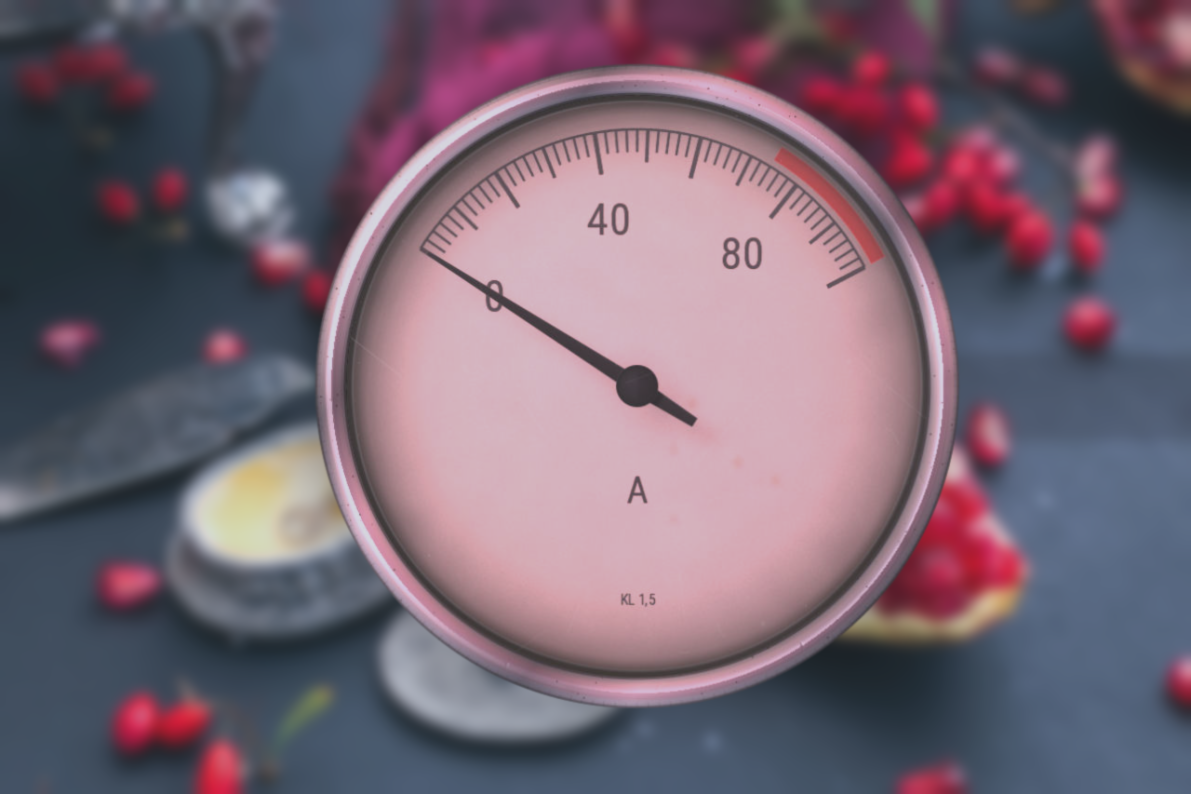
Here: 0 A
